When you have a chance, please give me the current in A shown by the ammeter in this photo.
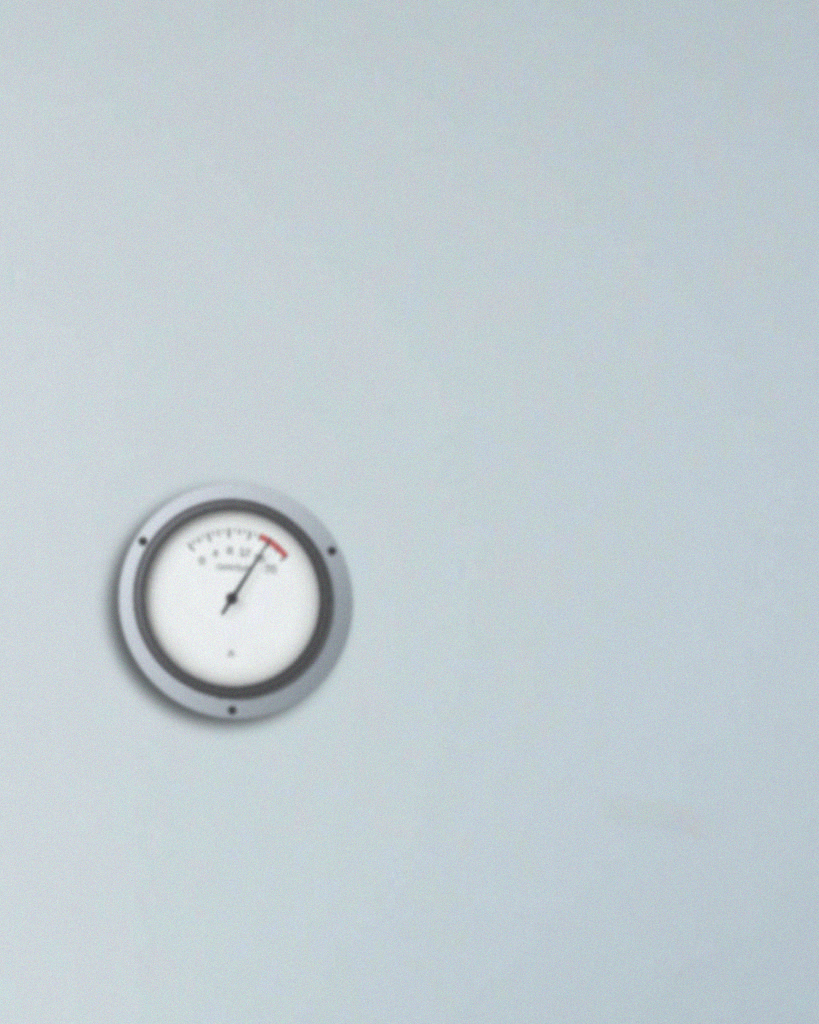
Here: 16 A
